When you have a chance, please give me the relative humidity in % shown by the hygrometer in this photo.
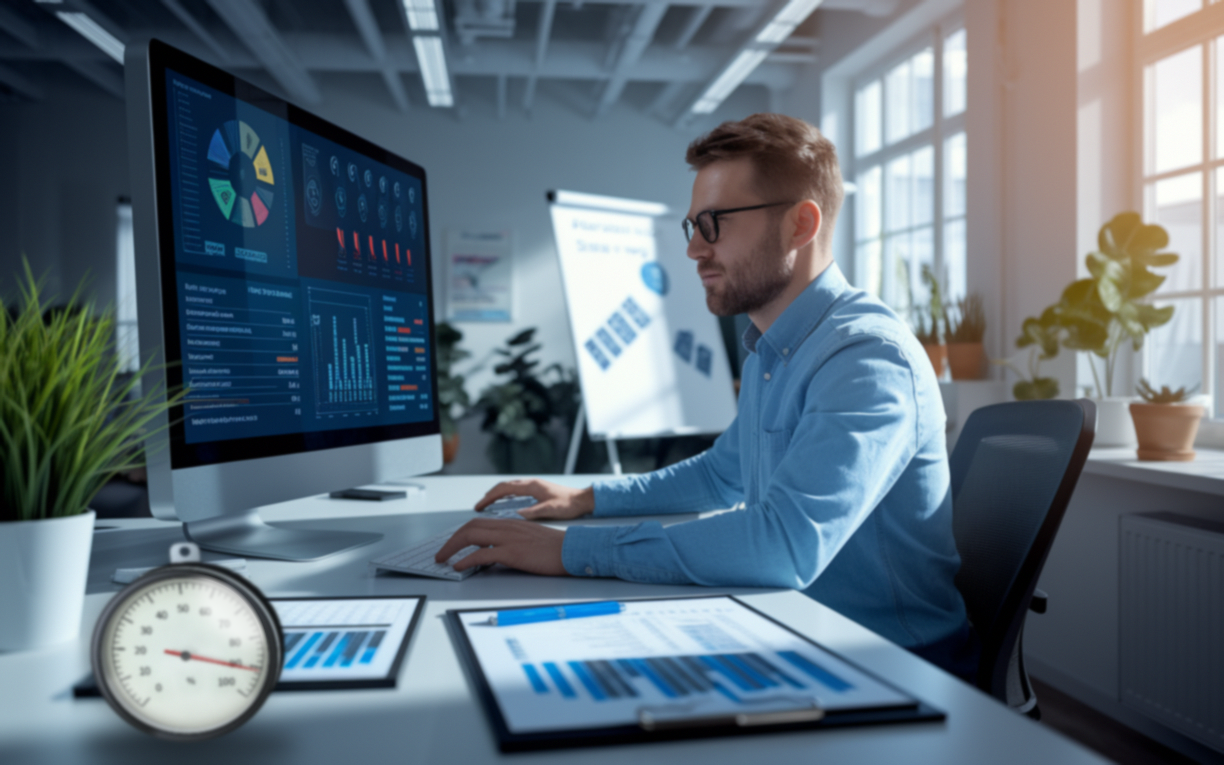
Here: 90 %
